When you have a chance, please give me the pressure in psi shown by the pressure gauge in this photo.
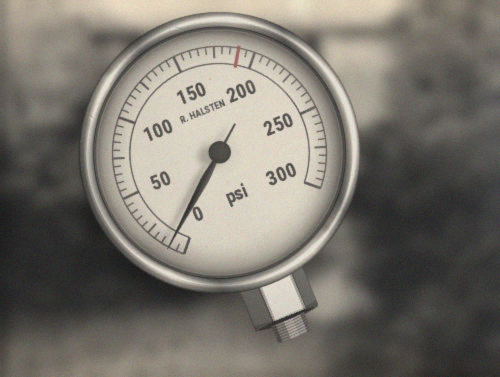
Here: 10 psi
